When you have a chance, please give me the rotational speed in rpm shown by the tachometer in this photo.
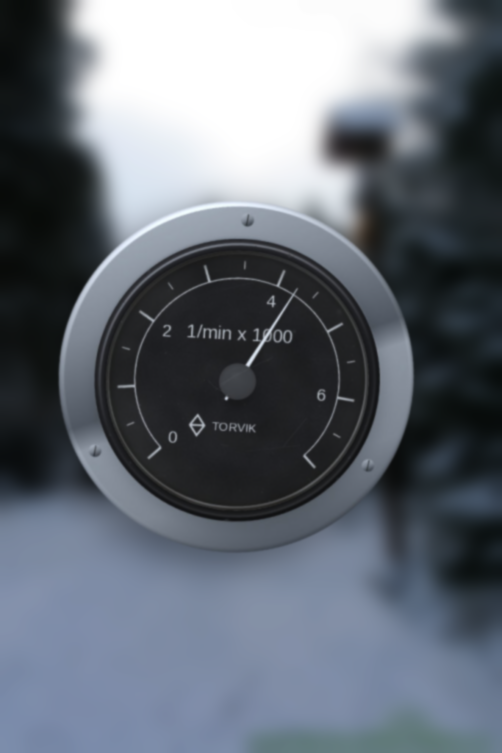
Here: 4250 rpm
